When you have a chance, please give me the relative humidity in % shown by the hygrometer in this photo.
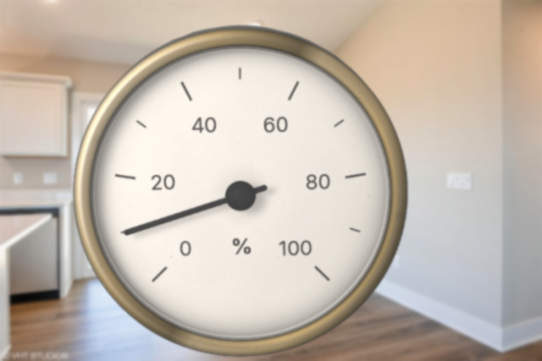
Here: 10 %
